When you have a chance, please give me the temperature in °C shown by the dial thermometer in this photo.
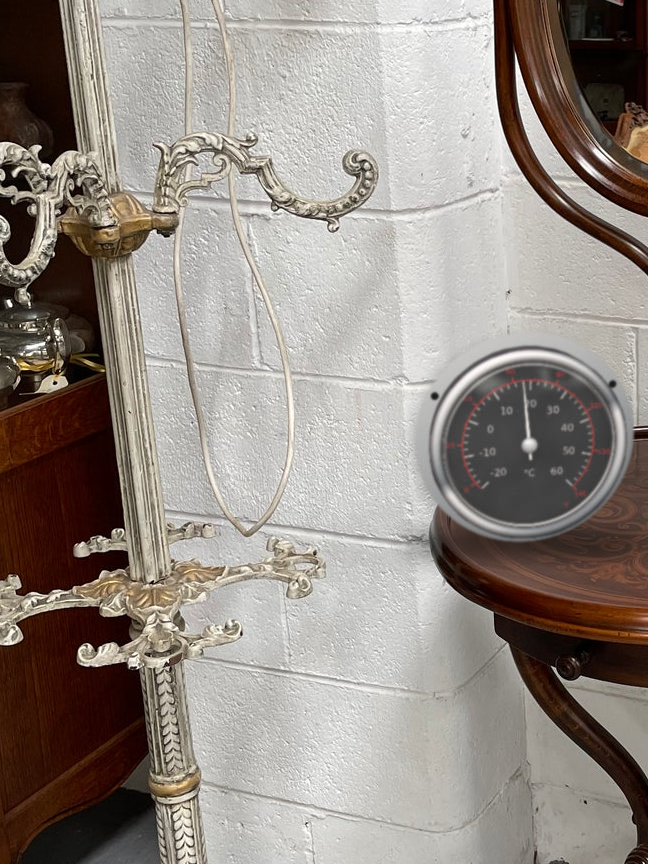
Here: 18 °C
